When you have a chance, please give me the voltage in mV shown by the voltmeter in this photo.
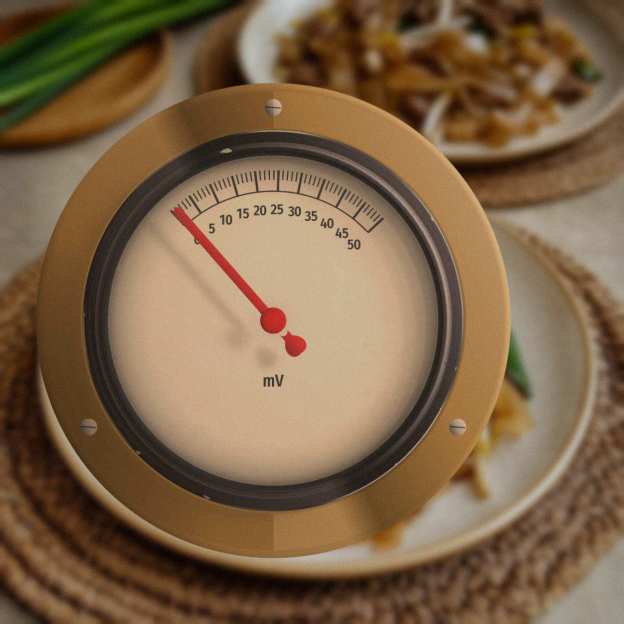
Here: 1 mV
